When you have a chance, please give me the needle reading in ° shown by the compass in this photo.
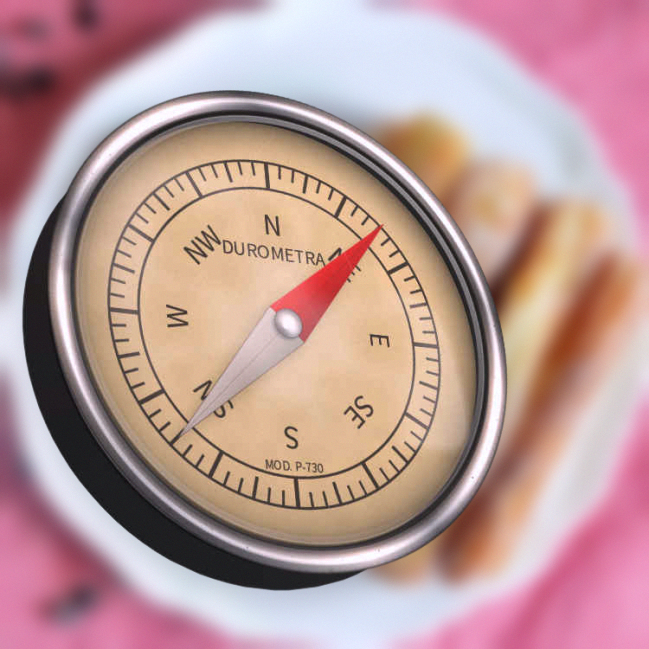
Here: 45 °
